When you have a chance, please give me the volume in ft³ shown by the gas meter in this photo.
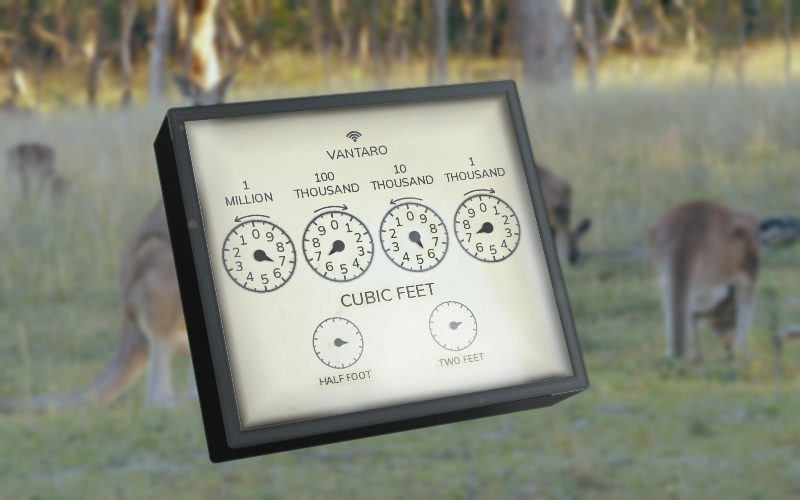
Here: 665700 ft³
